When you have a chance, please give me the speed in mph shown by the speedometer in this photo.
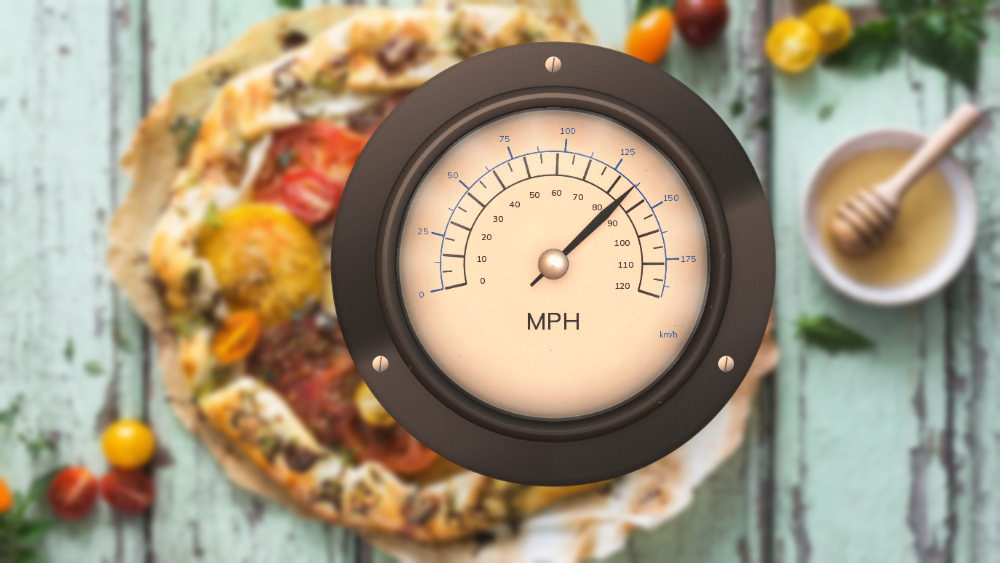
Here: 85 mph
